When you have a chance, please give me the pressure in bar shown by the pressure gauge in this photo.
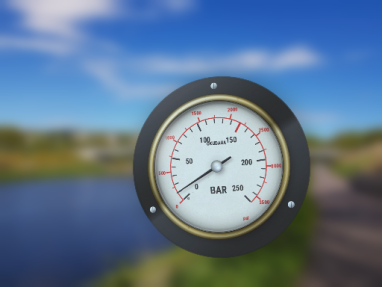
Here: 10 bar
